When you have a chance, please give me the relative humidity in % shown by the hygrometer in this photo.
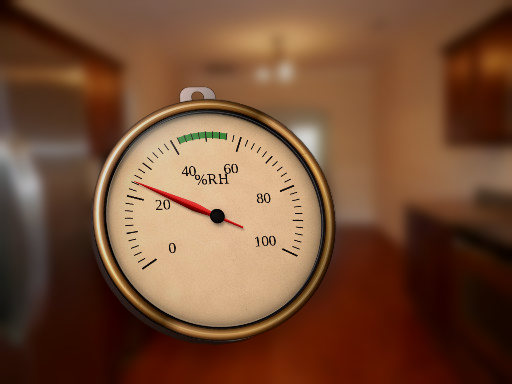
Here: 24 %
